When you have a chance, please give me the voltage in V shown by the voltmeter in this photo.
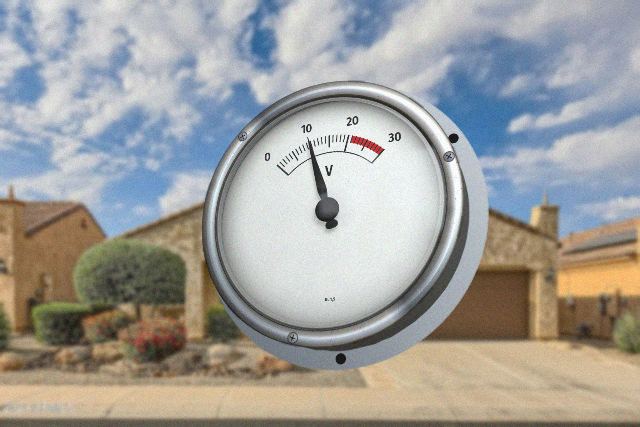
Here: 10 V
